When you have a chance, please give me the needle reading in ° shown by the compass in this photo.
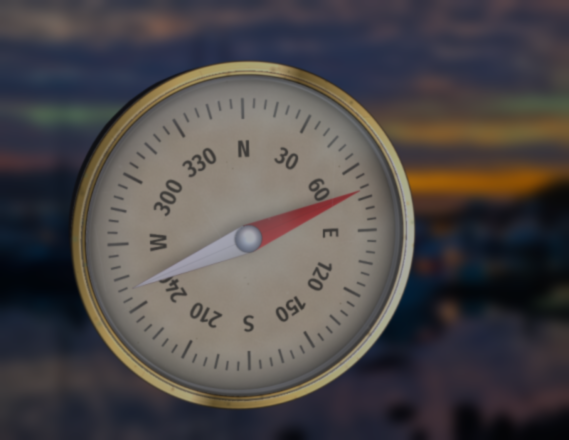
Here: 70 °
